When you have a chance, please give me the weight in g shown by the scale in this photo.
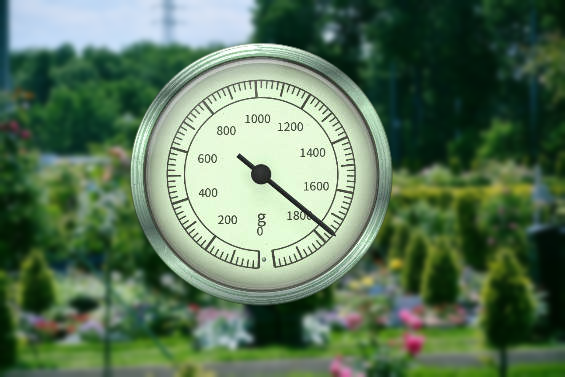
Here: 1760 g
